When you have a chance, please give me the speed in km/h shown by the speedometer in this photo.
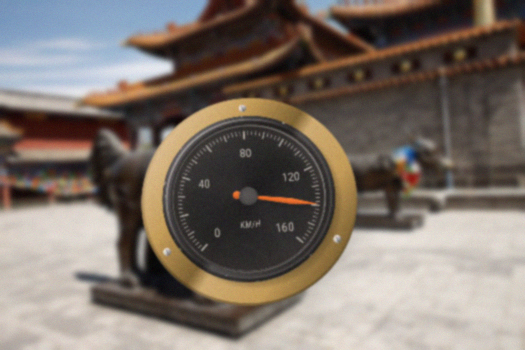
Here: 140 km/h
